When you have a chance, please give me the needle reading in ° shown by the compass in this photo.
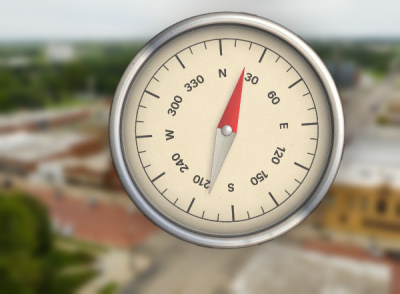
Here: 20 °
